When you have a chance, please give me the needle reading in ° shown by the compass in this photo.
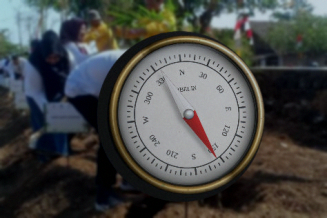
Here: 155 °
